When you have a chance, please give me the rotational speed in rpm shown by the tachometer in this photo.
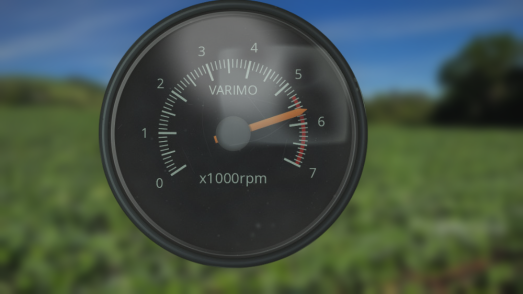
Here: 5700 rpm
